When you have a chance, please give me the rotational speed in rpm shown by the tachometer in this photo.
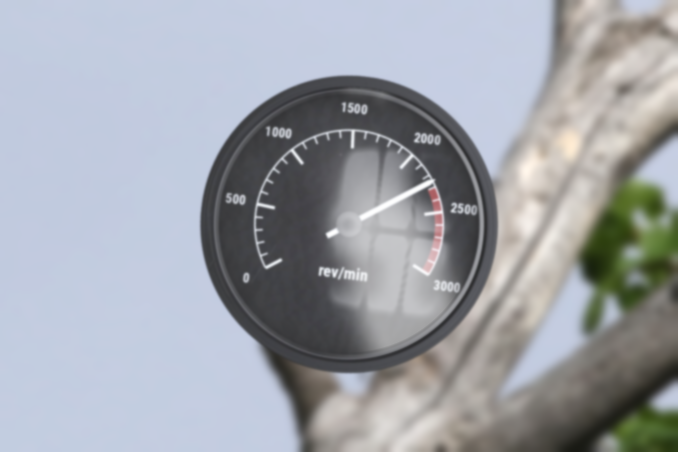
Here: 2250 rpm
